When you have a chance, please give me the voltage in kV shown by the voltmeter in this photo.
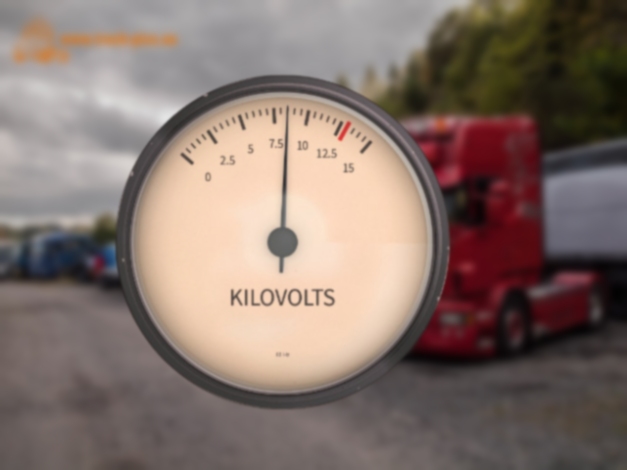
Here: 8.5 kV
